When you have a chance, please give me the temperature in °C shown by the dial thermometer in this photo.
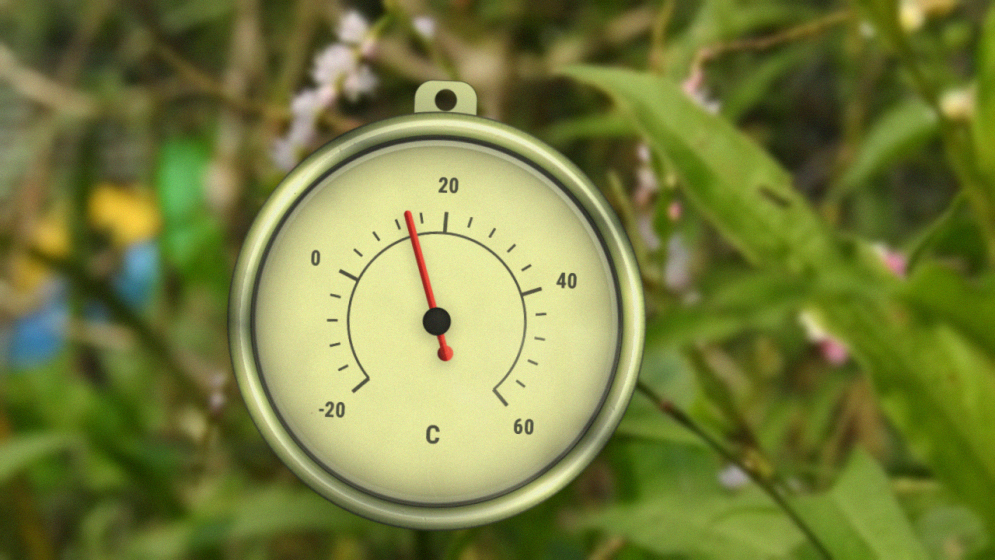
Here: 14 °C
